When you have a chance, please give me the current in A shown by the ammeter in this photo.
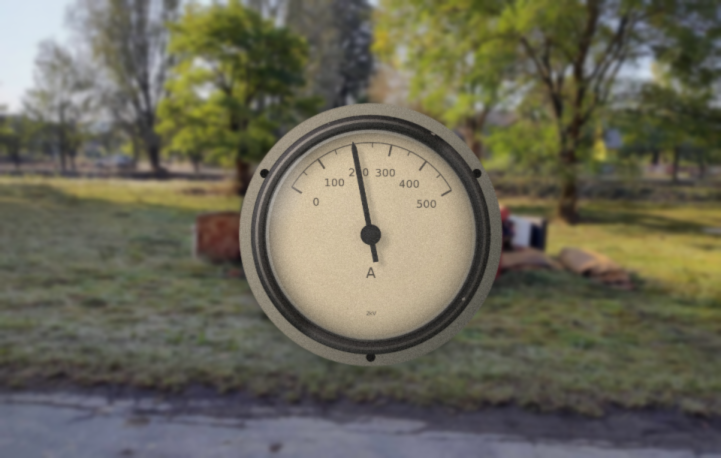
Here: 200 A
